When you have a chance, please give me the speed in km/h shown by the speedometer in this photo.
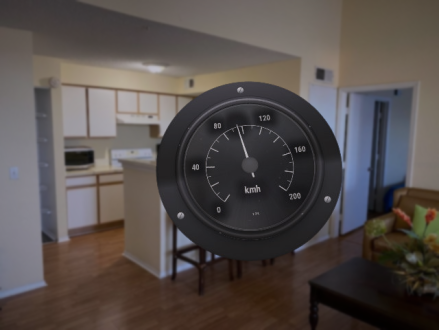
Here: 95 km/h
